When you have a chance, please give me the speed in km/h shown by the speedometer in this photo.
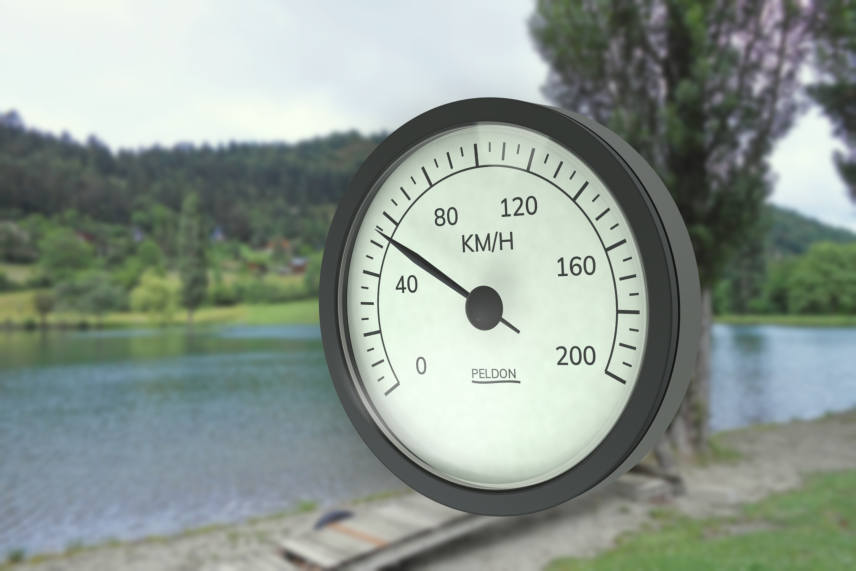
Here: 55 km/h
